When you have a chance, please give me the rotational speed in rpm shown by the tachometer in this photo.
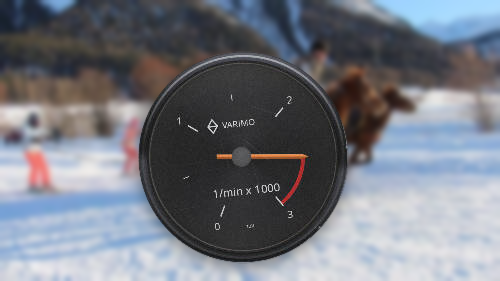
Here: 2500 rpm
